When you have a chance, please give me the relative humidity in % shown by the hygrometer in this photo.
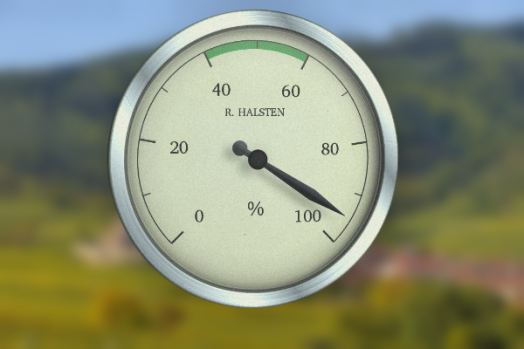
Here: 95 %
